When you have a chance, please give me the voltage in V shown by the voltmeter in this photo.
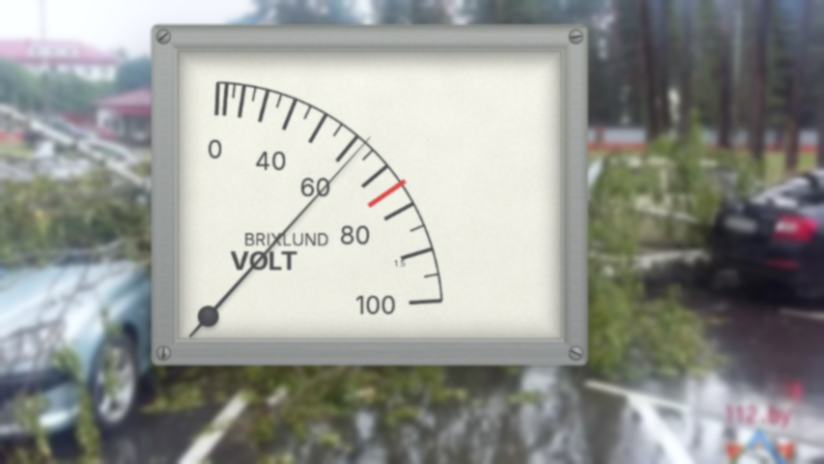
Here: 62.5 V
